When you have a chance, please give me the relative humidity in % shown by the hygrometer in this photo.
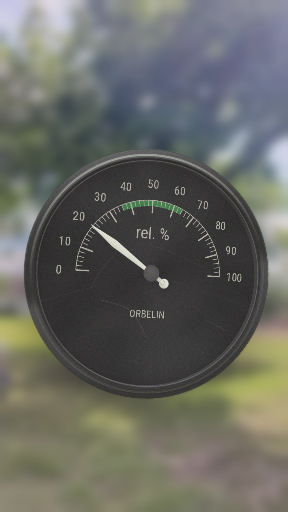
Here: 20 %
